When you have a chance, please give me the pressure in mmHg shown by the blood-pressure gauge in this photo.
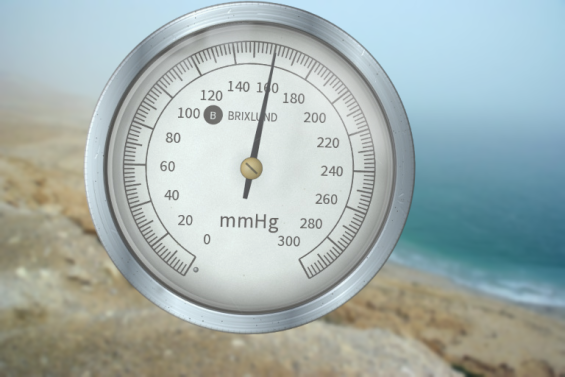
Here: 160 mmHg
